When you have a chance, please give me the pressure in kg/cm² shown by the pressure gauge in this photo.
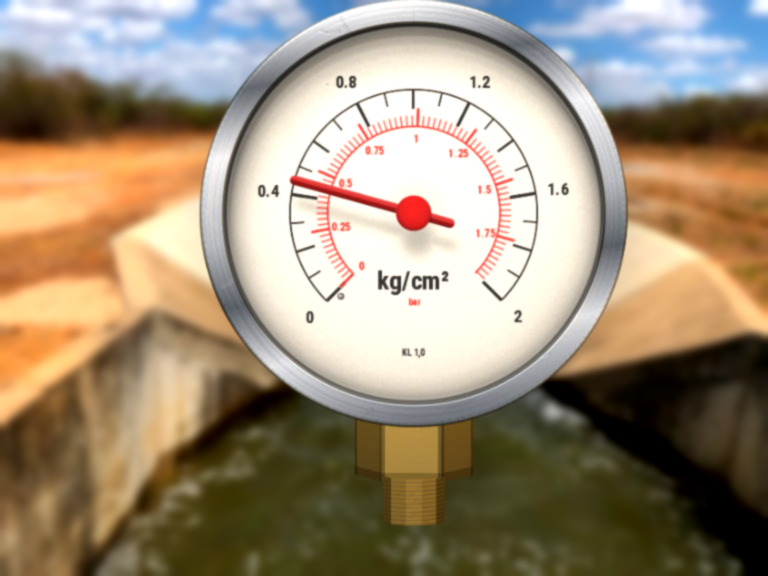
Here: 0.45 kg/cm²
